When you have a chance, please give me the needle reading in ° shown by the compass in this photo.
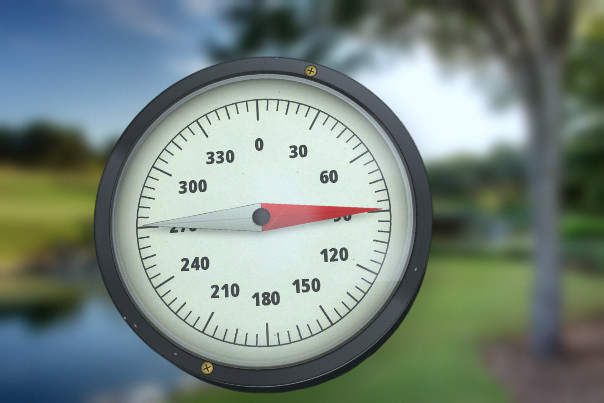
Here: 90 °
